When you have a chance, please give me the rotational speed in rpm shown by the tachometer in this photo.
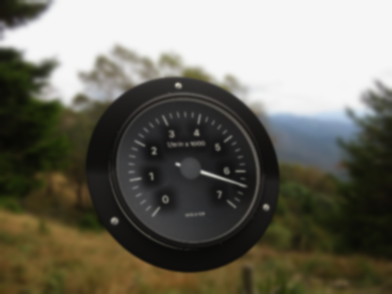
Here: 6400 rpm
